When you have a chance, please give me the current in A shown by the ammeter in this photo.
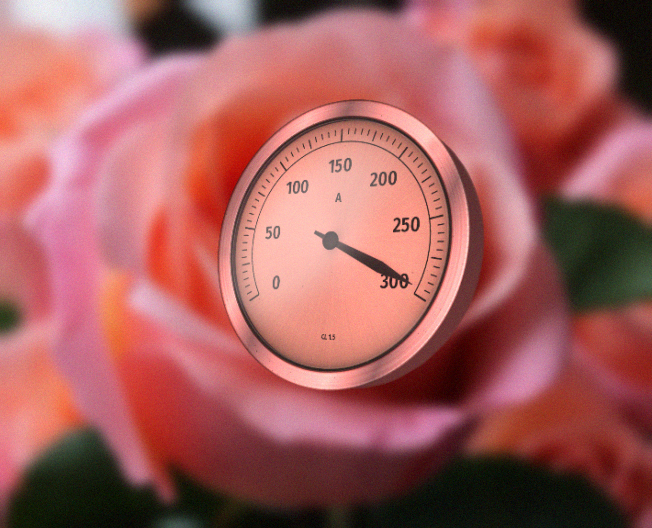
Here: 295 A
